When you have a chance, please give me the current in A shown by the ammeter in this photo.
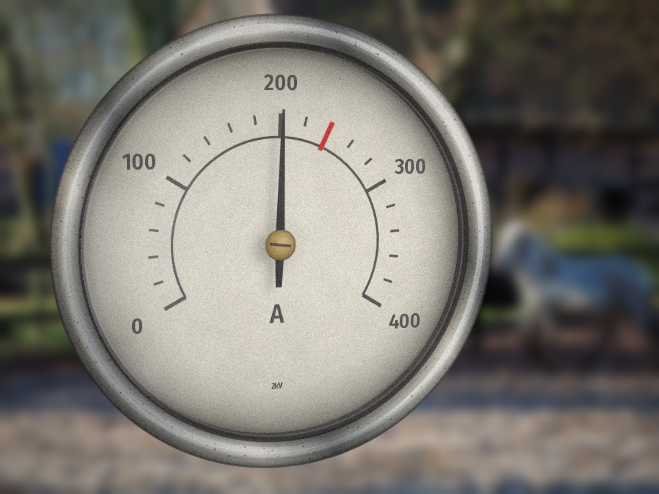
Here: 200 A
